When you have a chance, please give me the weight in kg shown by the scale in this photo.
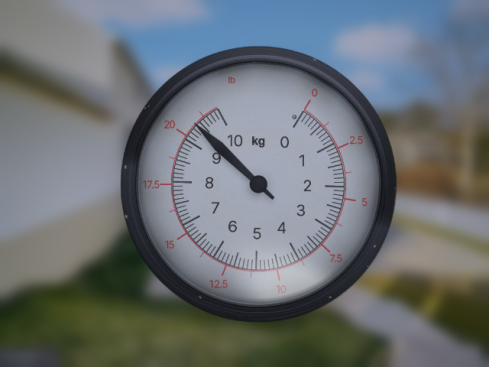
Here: 9.4 kg
